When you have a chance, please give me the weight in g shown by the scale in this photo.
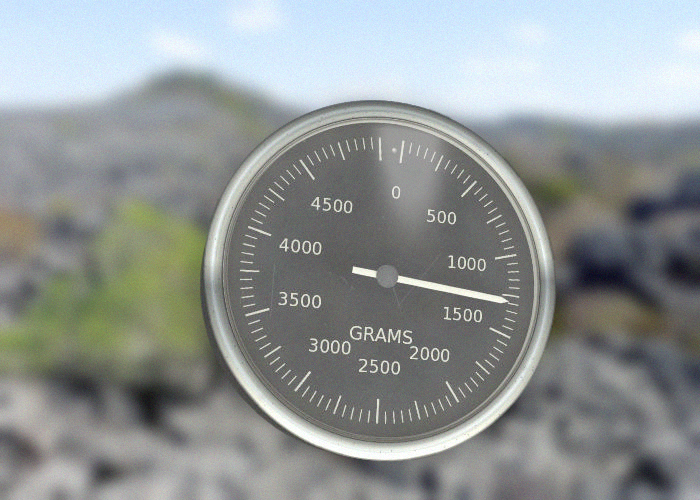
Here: 1300 g
